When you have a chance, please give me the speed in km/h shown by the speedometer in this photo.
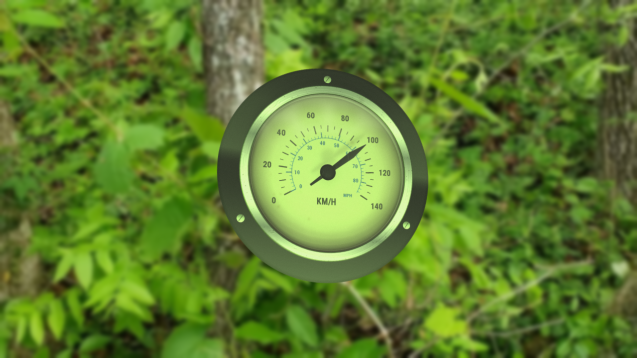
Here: 100 km/h
